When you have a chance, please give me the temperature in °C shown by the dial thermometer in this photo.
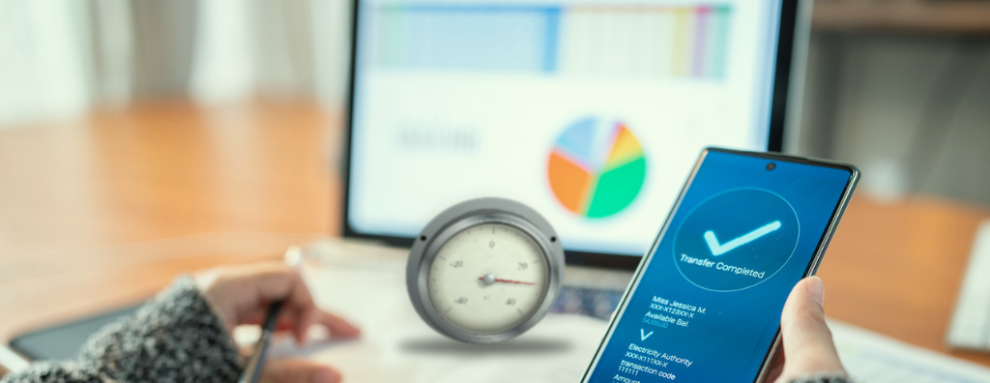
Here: 28 °C
